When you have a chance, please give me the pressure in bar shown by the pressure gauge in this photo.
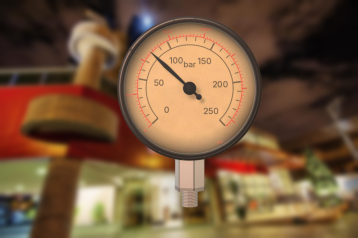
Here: 80 bar
